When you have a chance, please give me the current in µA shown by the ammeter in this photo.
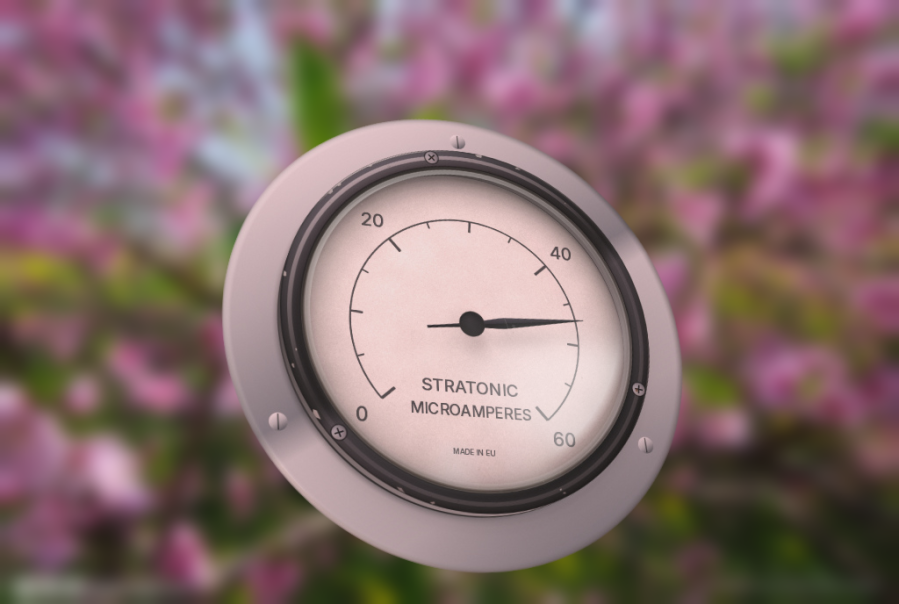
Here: 47.5 µA
